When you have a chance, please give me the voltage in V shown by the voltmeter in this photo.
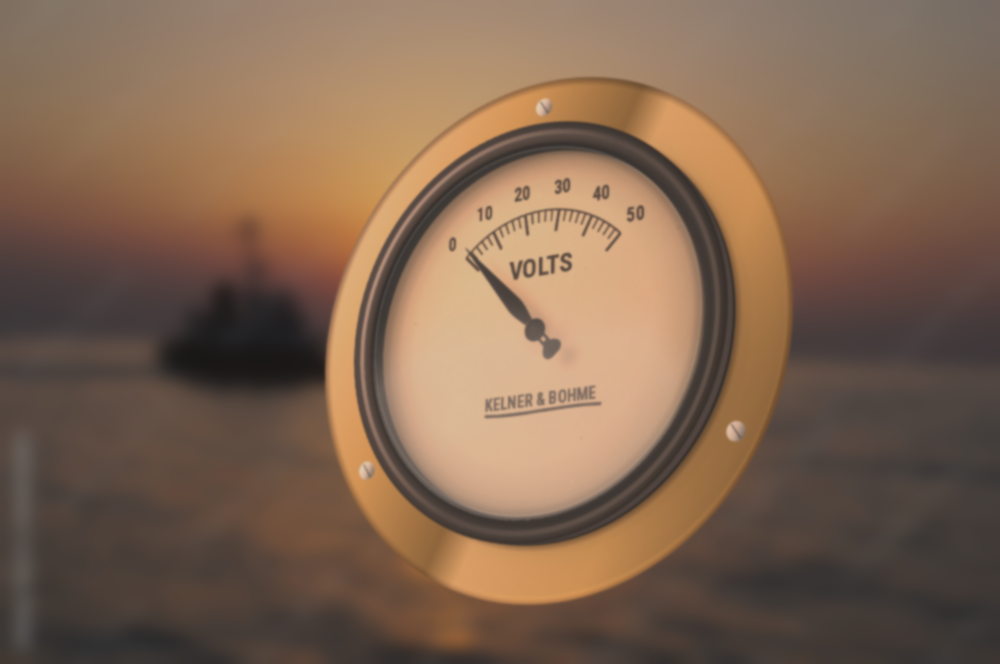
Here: 2 V
